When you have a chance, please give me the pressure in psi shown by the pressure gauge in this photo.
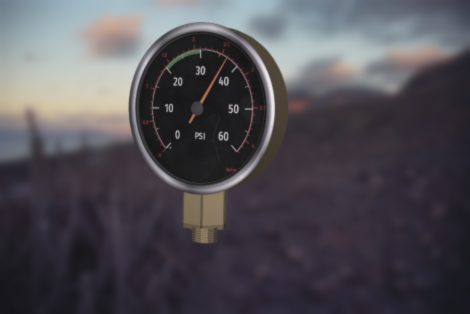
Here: 37.5 psi
